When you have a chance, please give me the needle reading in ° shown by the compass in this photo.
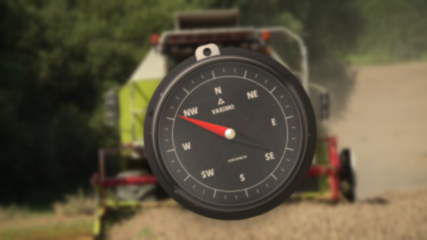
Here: 305 °
